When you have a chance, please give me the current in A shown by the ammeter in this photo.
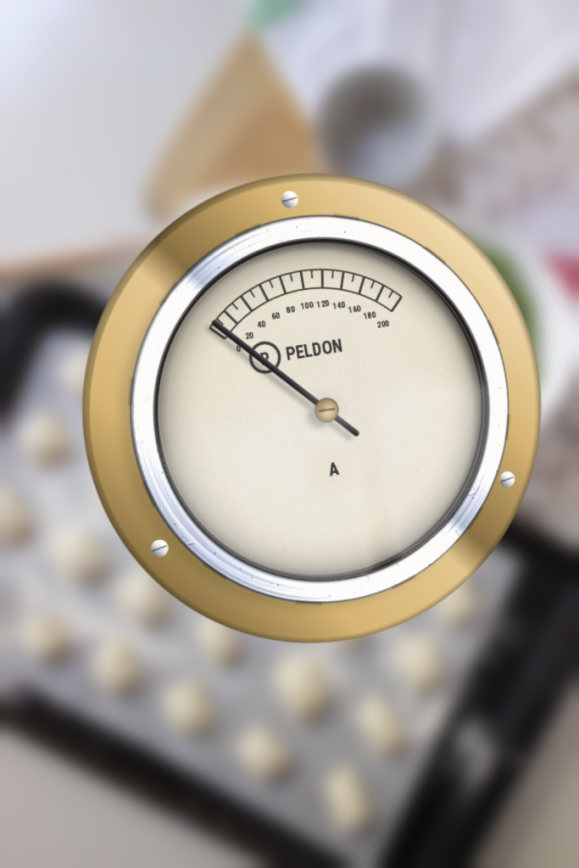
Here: 5 A
